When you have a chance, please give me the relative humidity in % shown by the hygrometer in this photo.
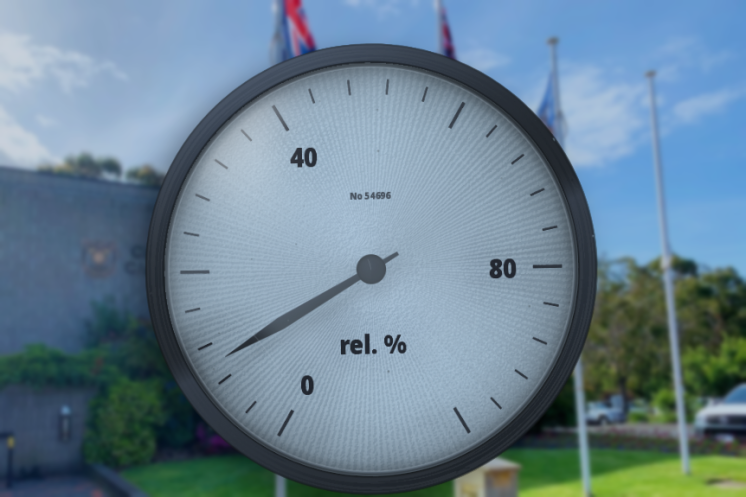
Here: 10 %
